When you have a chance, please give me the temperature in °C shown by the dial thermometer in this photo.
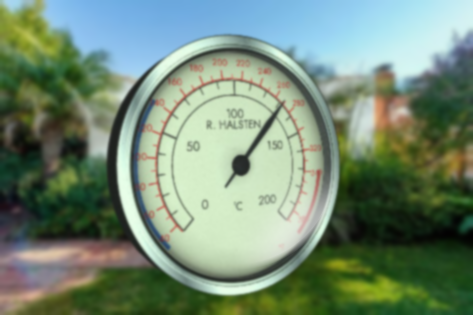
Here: 130 °C
